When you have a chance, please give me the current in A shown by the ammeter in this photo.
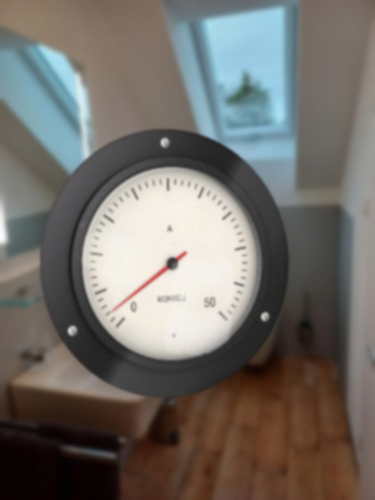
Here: 2 A
